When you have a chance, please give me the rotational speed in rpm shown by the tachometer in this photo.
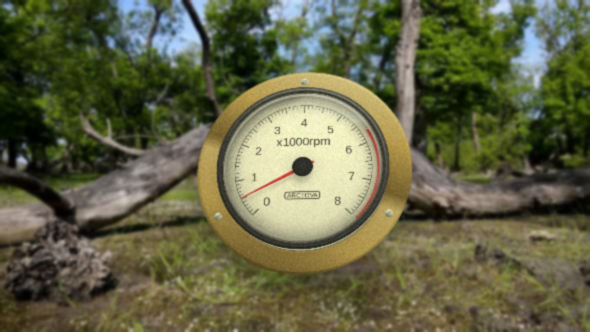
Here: 500 rpm
